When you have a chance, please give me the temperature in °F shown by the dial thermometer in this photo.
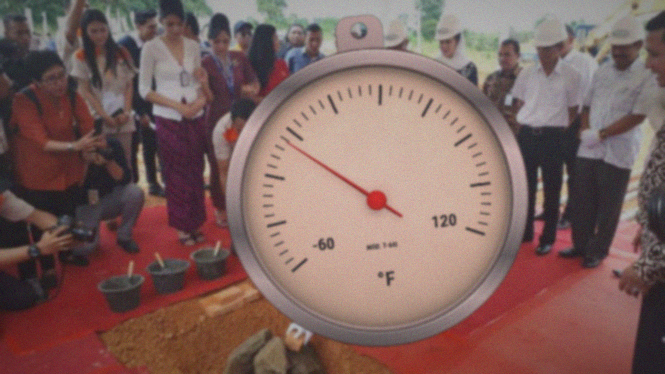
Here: -4 °F
